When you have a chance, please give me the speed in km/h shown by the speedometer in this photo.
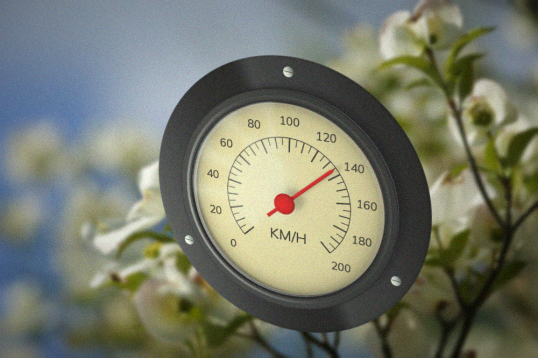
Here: 135 km/h
